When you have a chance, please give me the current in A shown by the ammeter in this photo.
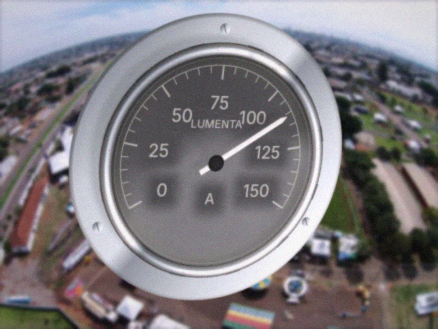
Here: 110 A
